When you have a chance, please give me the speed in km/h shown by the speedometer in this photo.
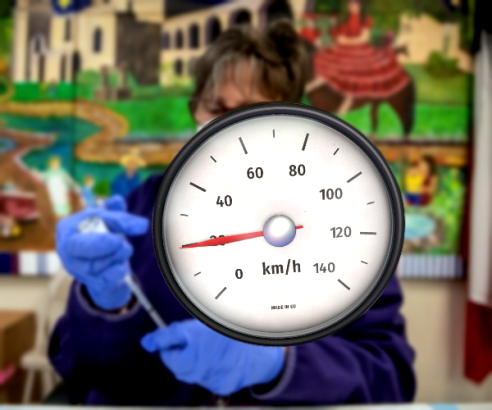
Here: 20 km/h
